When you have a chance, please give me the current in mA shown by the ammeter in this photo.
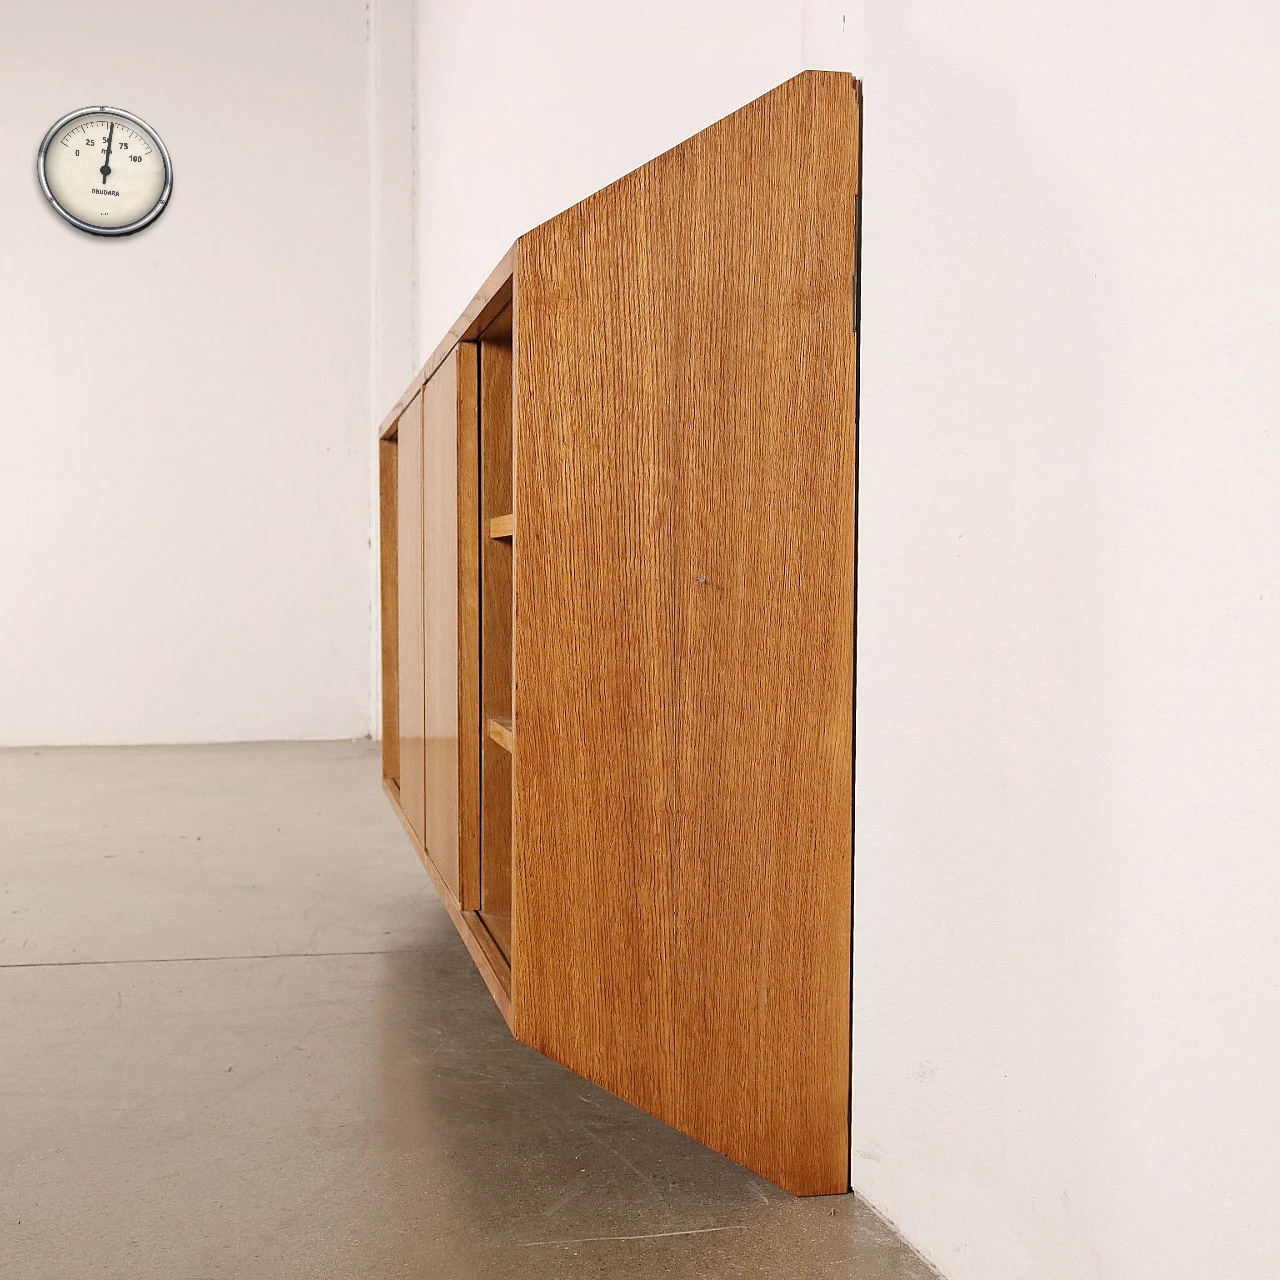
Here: 55 mA
